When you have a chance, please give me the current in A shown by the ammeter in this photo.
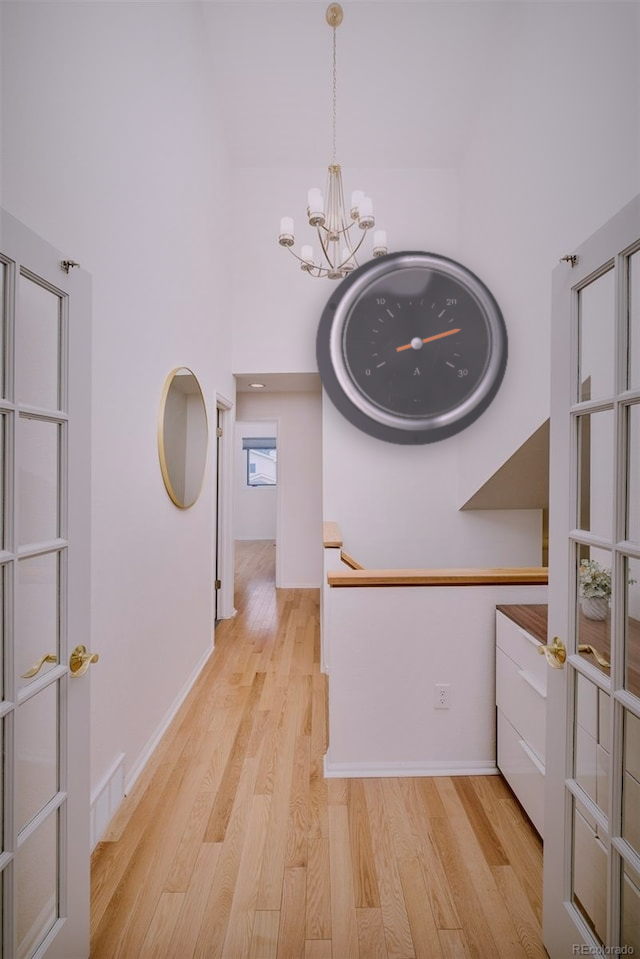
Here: 24 A
